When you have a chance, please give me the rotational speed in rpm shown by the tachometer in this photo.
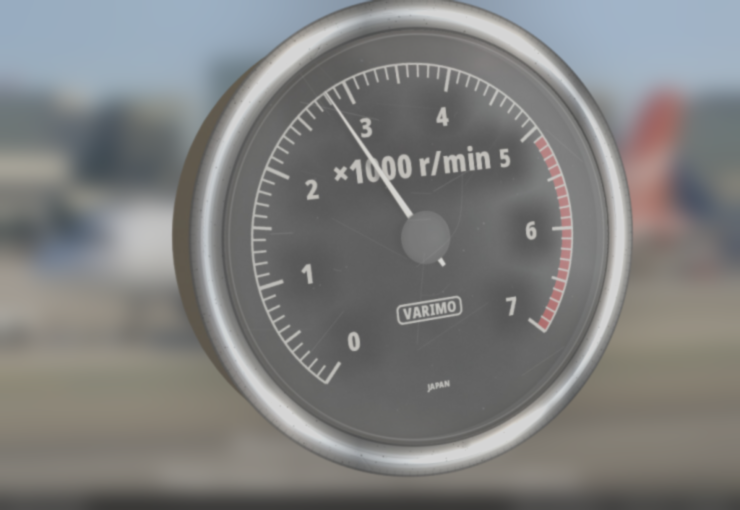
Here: 2800 rpm
